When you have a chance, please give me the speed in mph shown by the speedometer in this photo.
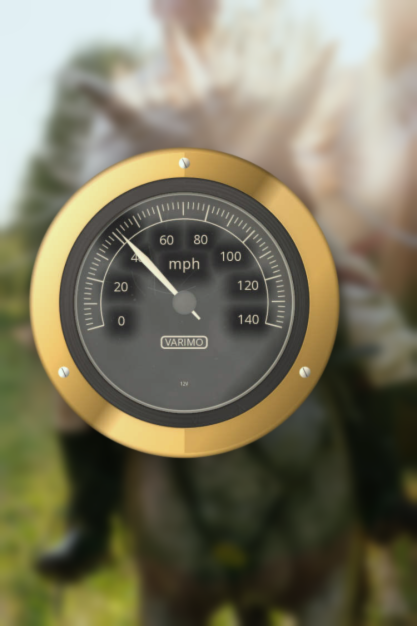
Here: 42 mph
